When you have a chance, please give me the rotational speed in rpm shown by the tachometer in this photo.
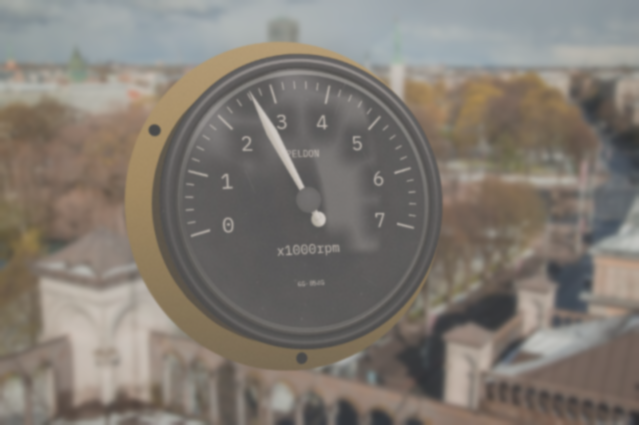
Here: 2600 rpm
